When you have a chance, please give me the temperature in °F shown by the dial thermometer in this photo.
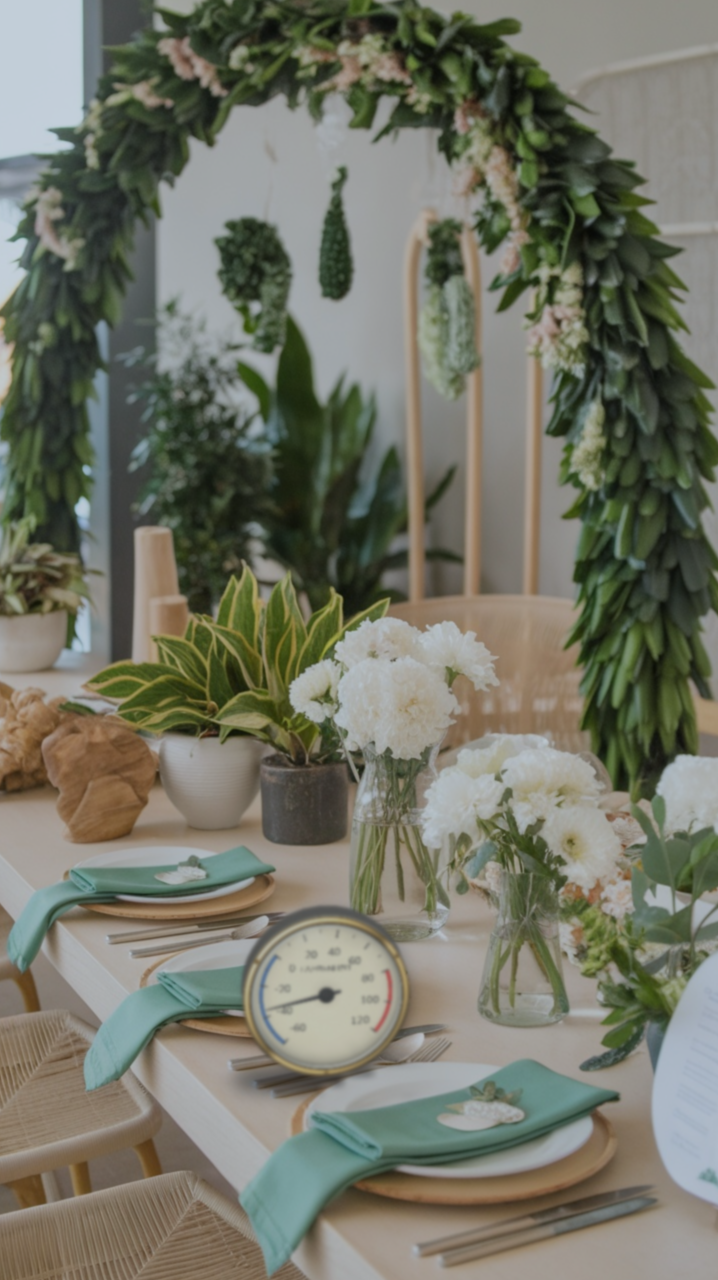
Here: -35 °F
